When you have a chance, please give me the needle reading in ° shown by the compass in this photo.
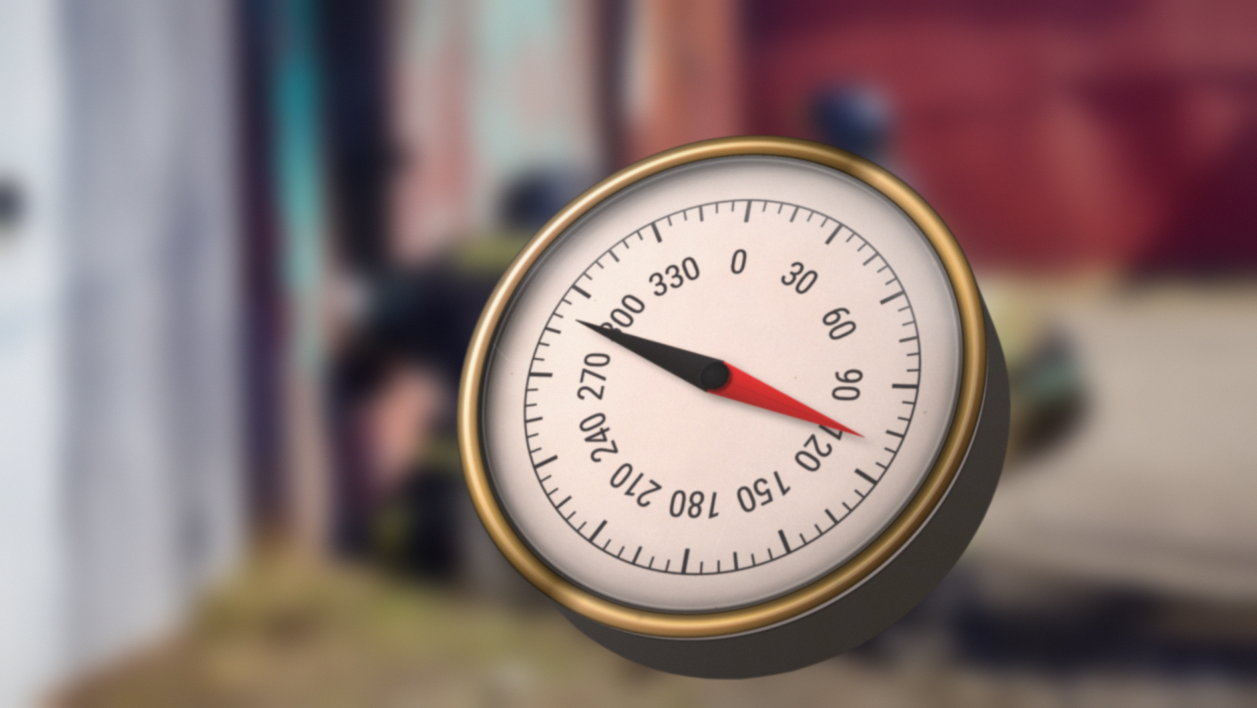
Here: 110 °
